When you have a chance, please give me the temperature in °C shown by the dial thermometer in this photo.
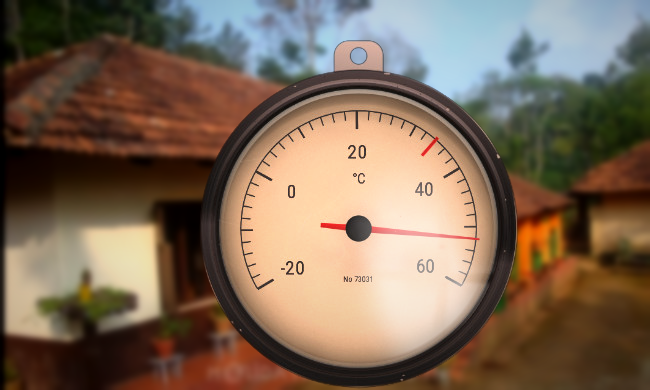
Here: 52 °C
